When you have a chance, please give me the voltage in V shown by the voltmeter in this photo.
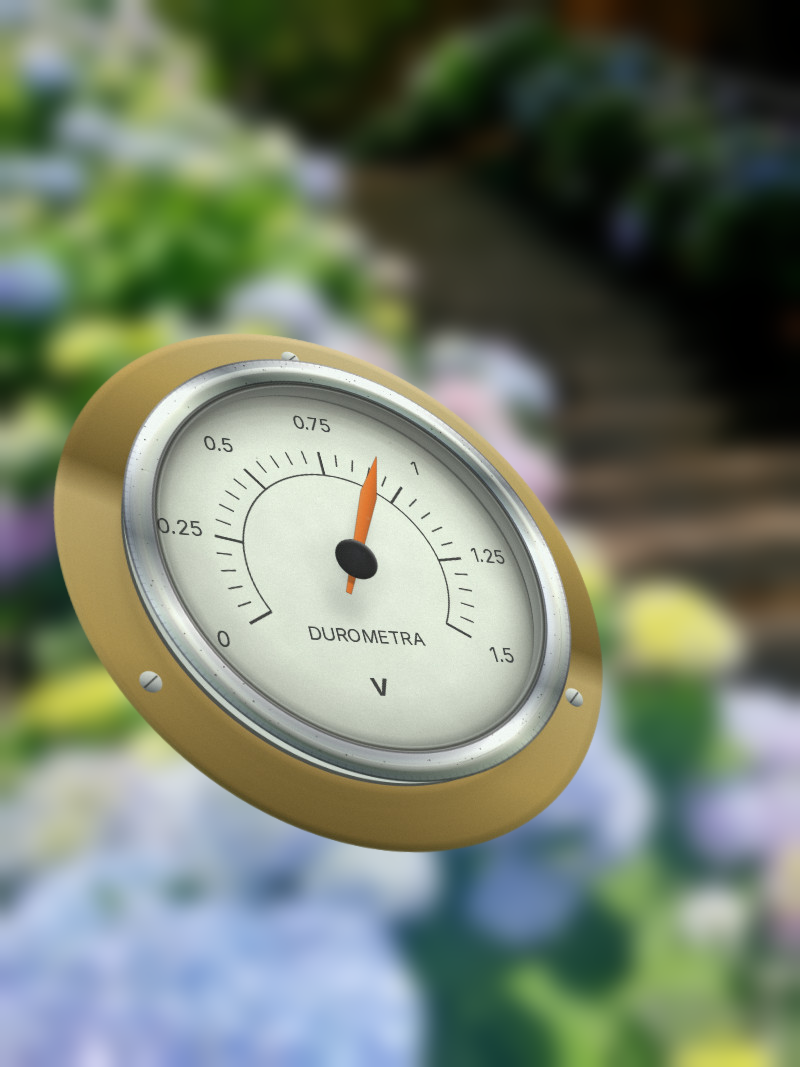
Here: 0.9 V
